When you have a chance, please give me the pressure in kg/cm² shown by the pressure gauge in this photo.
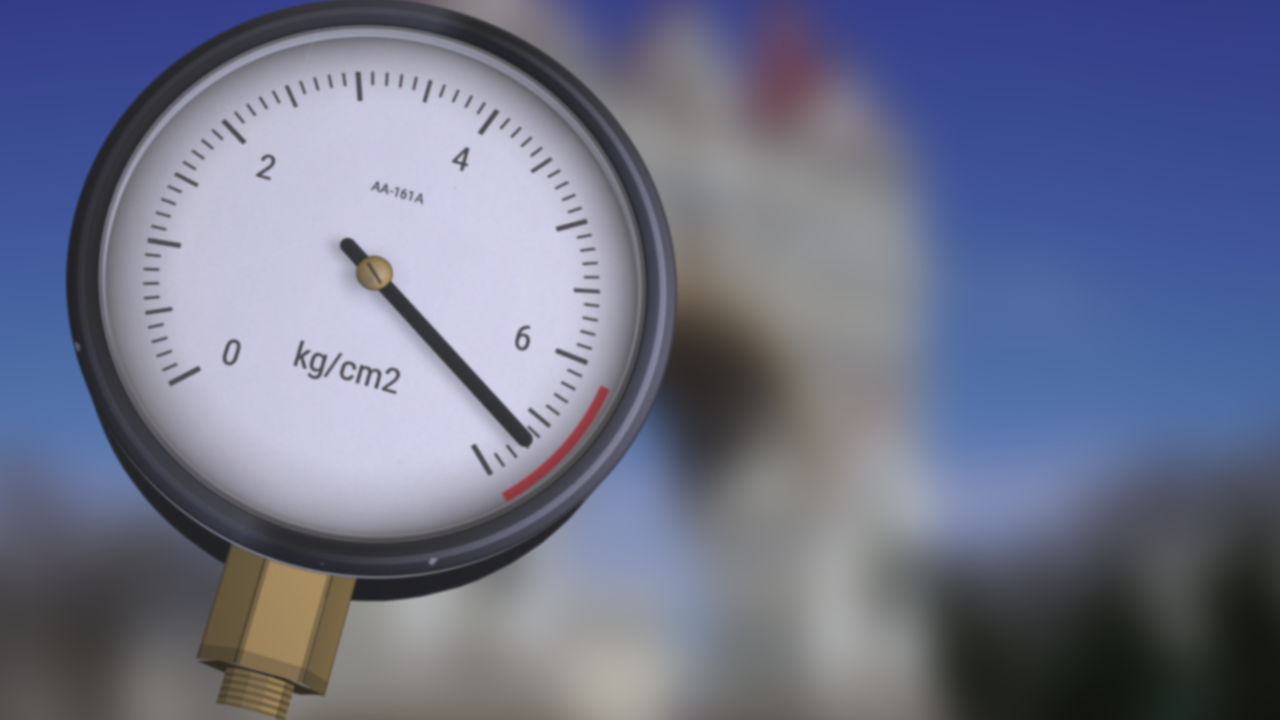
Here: 6.7 kg/cm²
